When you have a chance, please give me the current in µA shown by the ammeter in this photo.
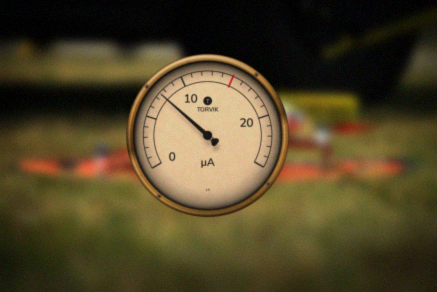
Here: 7.5 µA
